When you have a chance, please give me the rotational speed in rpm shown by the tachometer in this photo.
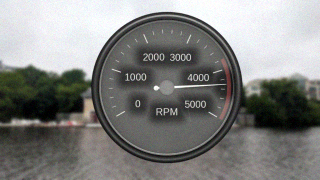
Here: 4300 rpm
